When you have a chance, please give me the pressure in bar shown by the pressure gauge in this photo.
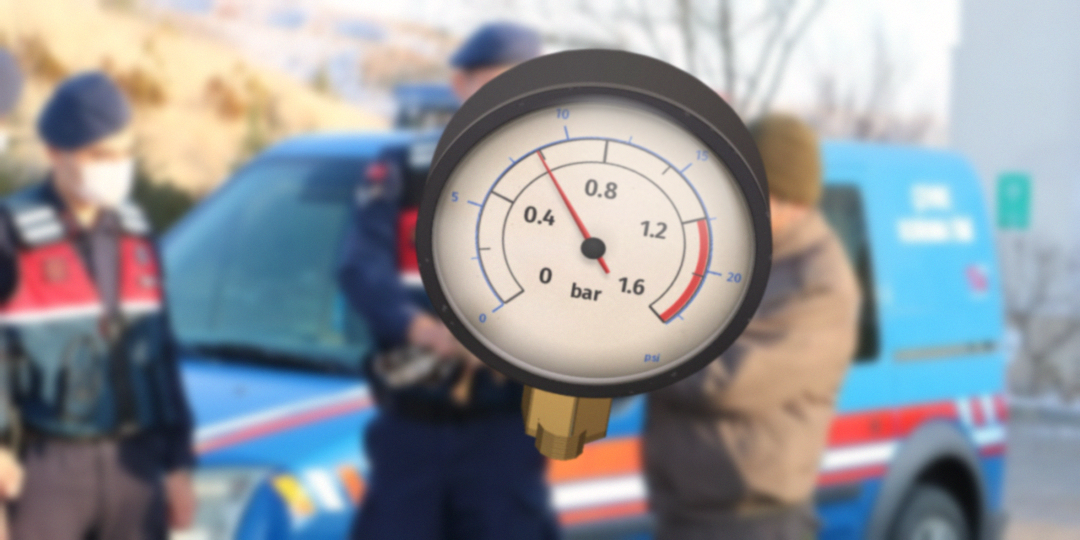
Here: 0.6 bar
